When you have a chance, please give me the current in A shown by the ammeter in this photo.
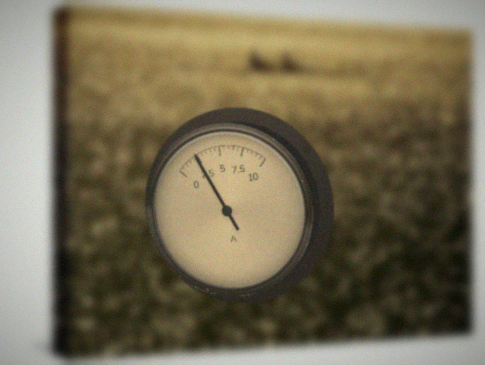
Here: 2.5 A
